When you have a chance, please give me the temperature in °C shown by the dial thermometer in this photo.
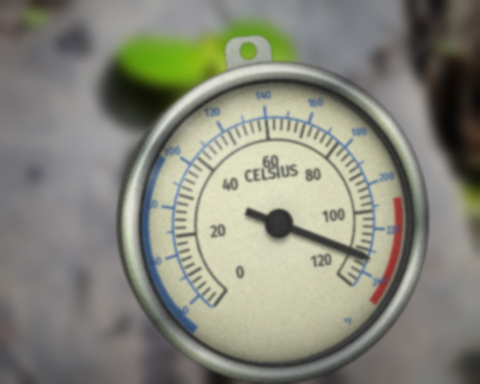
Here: 112 °C
